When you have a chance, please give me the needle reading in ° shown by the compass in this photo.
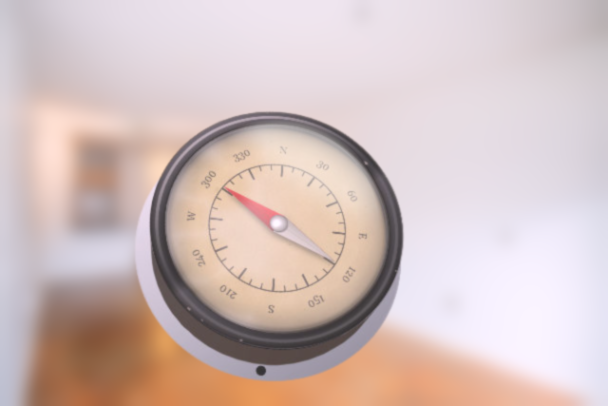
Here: 300 °
